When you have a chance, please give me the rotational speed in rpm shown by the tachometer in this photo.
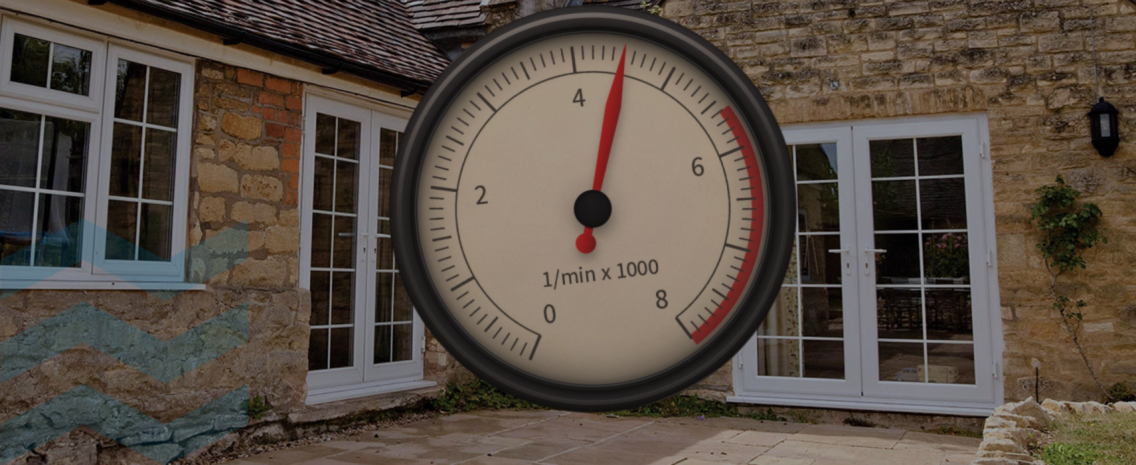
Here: 4500 rpm
